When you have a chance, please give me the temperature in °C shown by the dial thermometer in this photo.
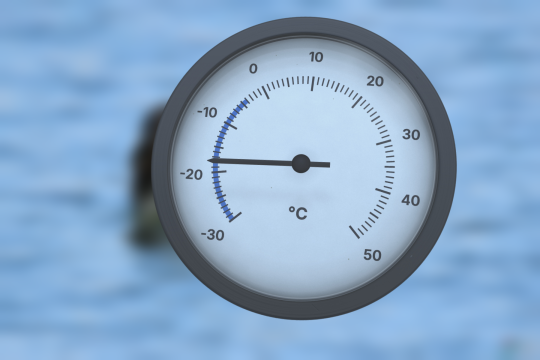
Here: -18 °C
